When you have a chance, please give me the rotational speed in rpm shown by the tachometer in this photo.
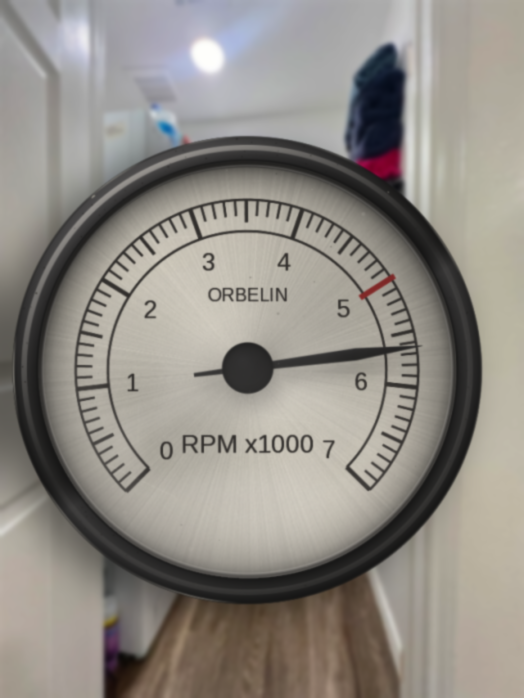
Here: 5650 rpm
